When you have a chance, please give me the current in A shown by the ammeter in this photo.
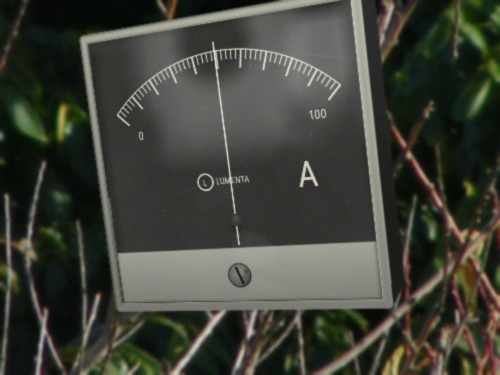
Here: 50 A
